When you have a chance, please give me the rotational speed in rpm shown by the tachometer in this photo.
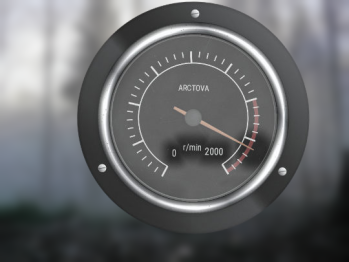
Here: 1800 rpm
